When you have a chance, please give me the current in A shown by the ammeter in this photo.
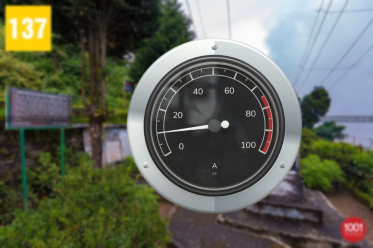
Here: 10 A
